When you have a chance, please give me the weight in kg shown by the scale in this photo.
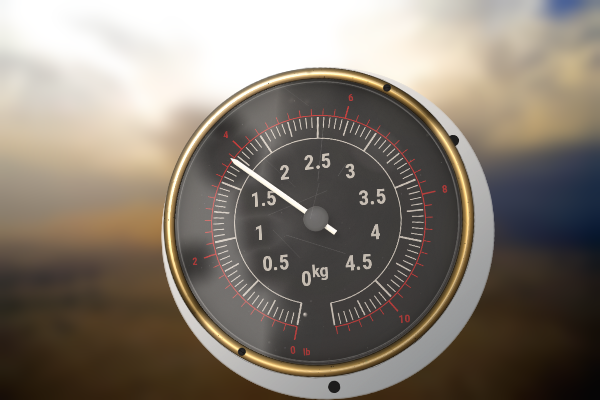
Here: 1.7 kg
